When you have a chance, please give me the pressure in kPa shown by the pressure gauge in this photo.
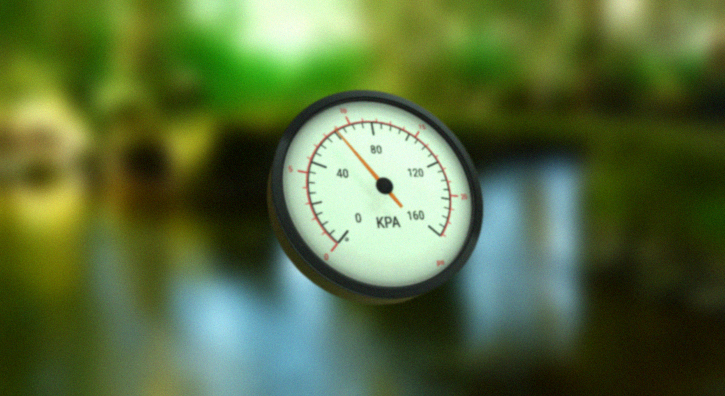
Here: 60 kPa
